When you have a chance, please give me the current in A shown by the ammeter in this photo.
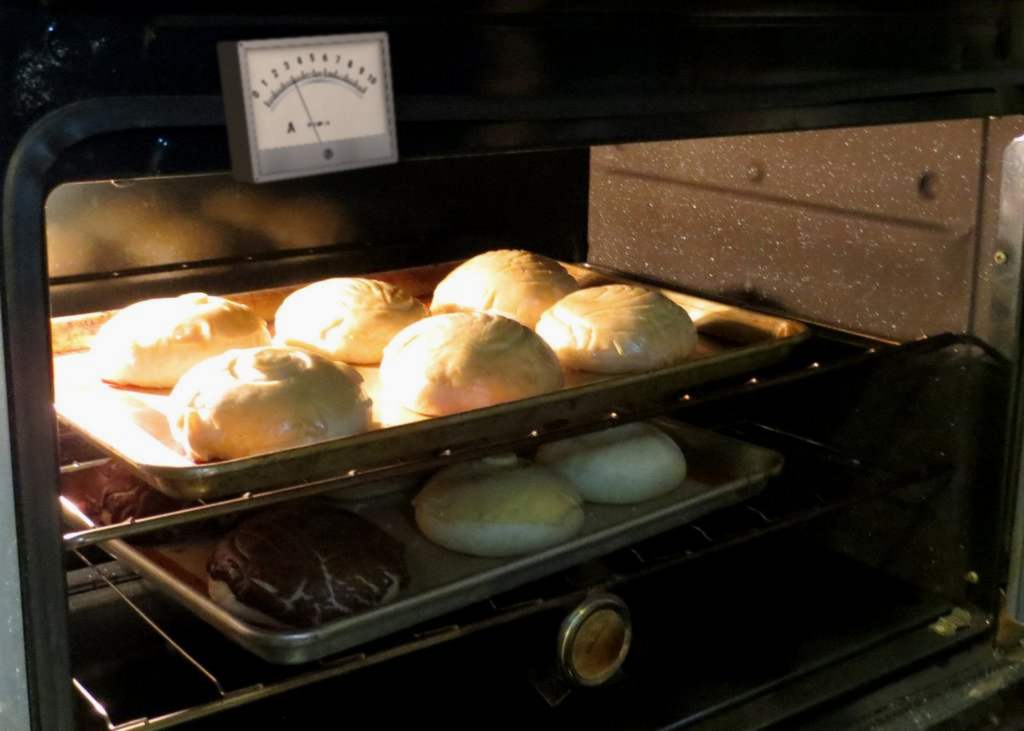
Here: 3 A
